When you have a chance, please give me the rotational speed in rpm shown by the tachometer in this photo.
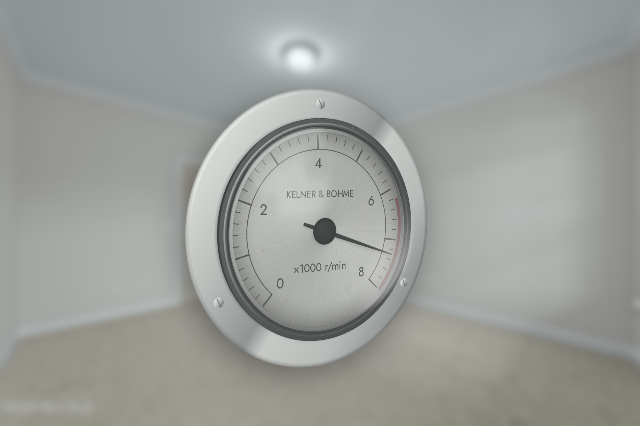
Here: 7300 rpm
